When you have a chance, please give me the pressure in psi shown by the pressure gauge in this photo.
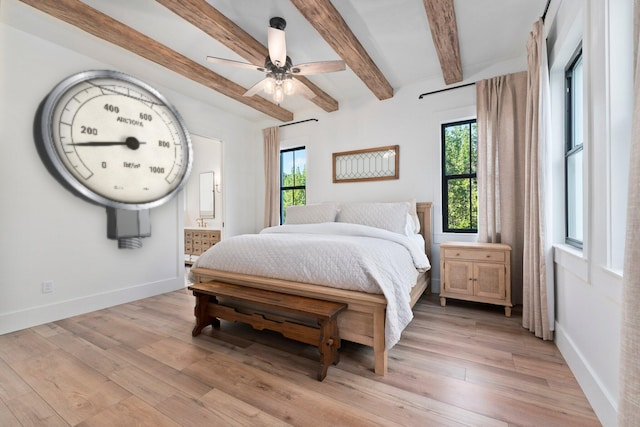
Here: 125 psi
